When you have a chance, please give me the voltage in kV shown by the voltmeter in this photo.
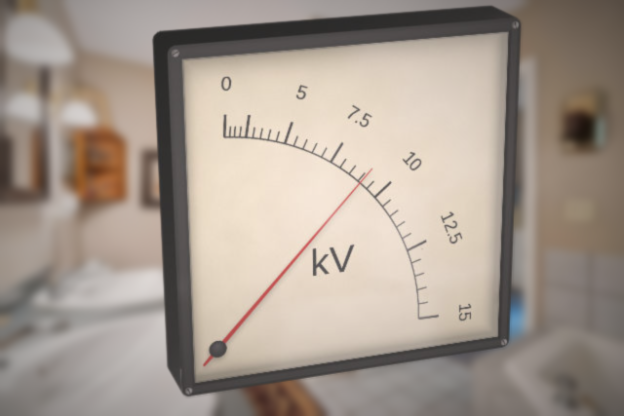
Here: 9 kV
